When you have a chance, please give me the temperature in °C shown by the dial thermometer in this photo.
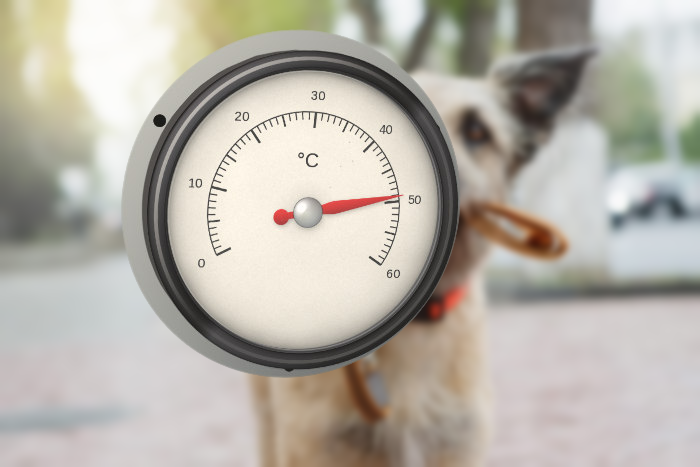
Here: 49 °C
